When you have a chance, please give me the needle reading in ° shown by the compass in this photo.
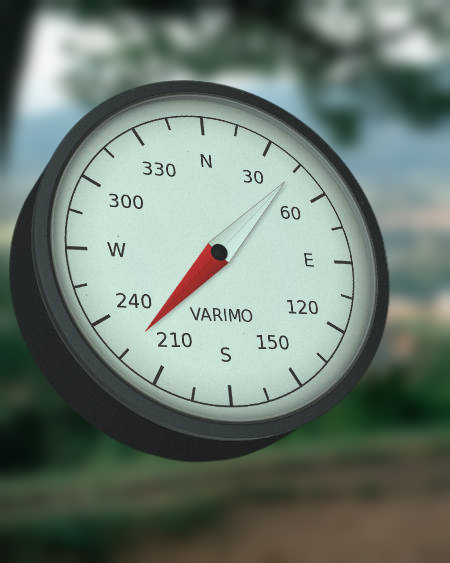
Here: 225 °
